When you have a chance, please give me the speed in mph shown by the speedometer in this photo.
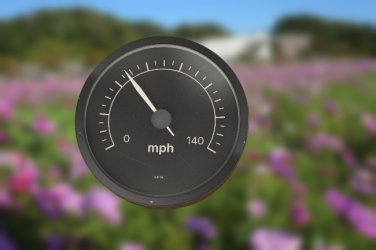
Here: 47.5 mph
